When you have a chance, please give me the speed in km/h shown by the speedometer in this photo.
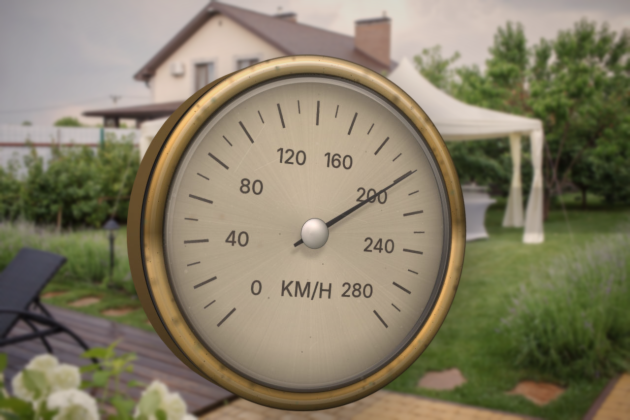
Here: 200 km/h
